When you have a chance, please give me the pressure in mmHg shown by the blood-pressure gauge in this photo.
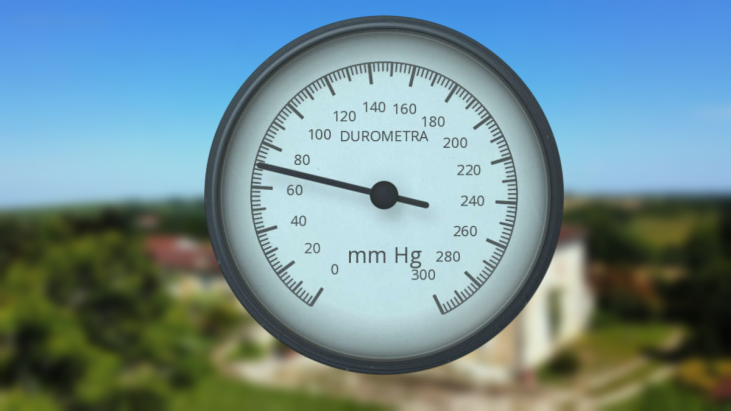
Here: 70 mmHg
